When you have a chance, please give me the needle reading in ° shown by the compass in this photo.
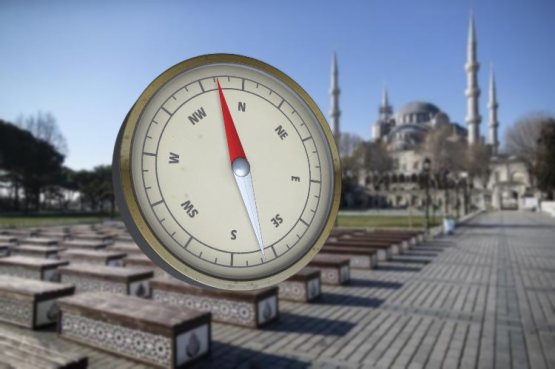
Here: 340 °
